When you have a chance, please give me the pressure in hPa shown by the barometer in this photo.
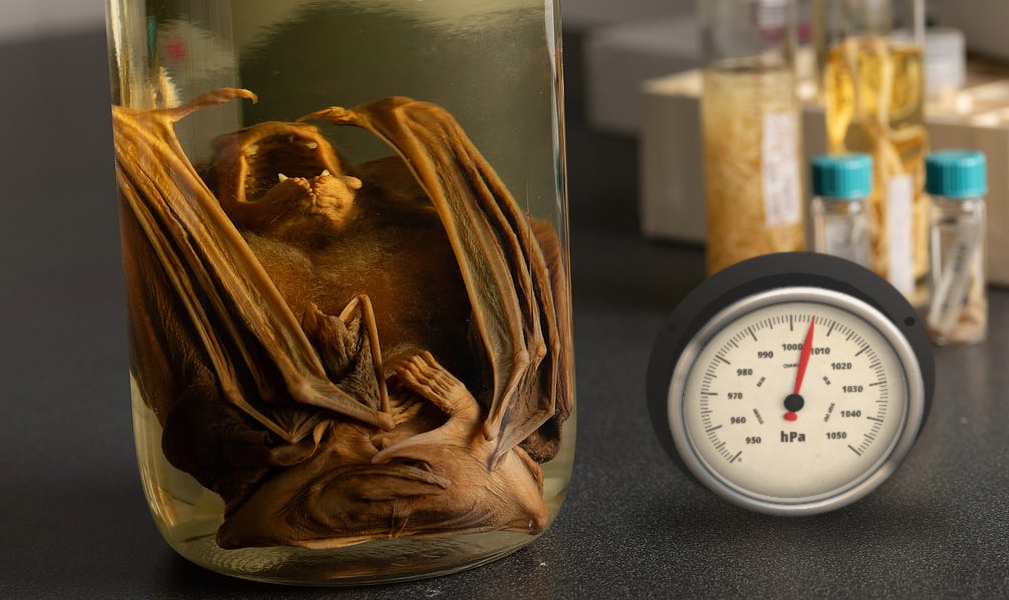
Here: 1005 hPa
